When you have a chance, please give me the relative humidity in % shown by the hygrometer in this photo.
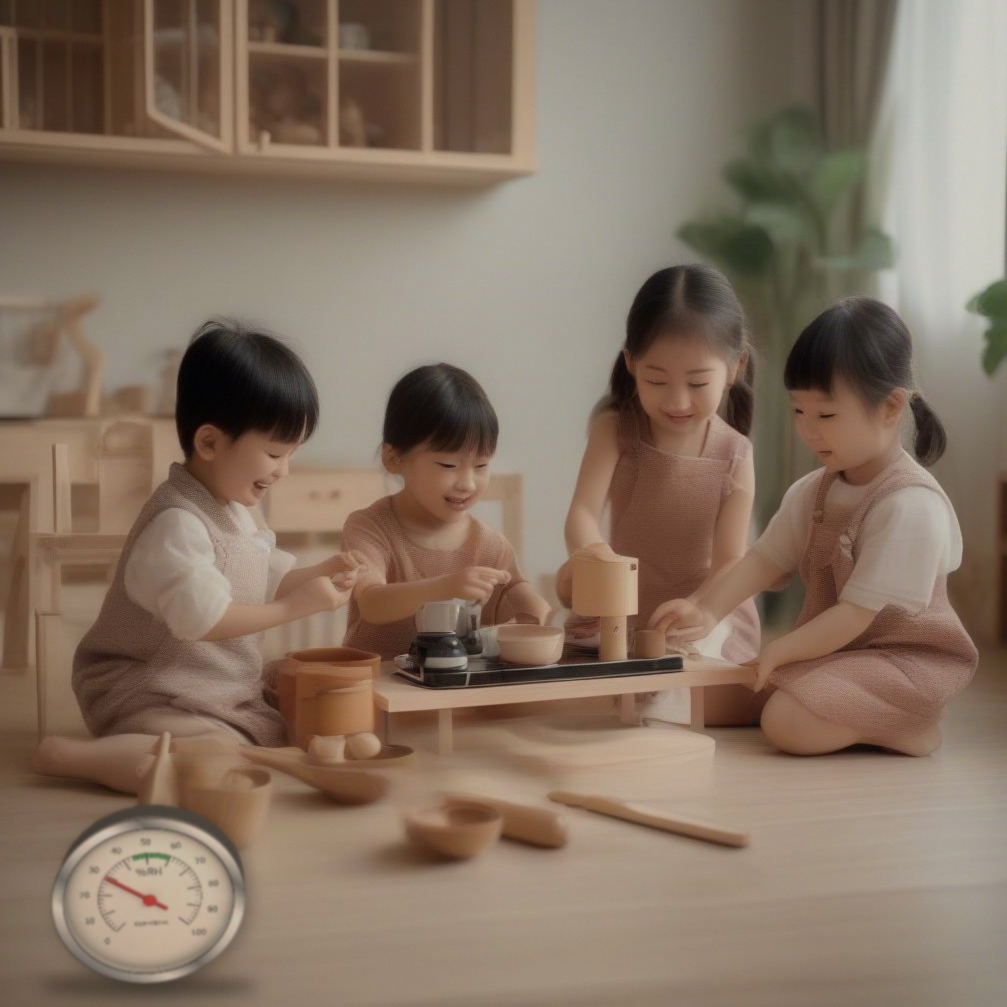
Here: 30 %
